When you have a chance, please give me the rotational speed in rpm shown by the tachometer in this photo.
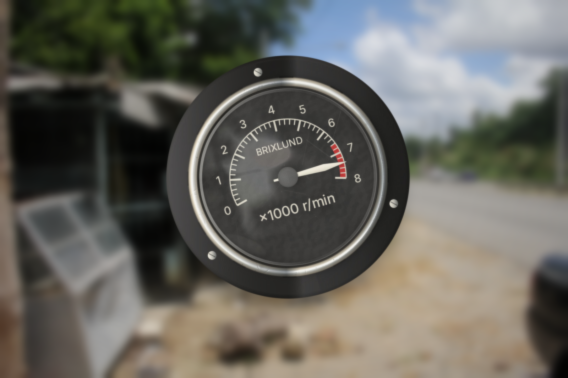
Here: 7400 rpm
